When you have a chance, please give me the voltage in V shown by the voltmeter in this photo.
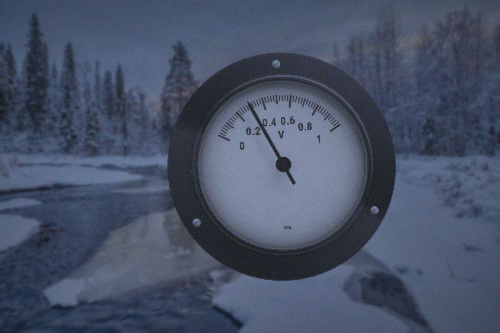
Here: 0.3 V
